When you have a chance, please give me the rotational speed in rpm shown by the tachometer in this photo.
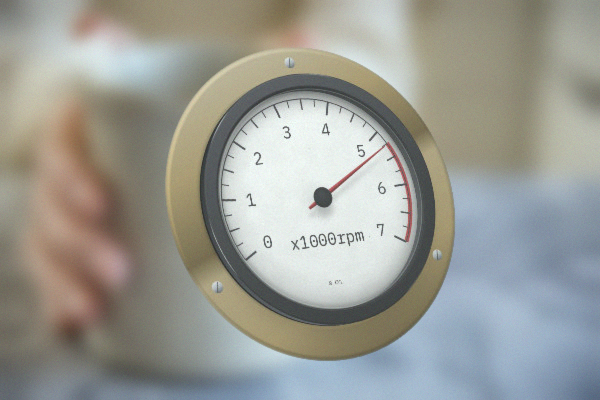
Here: 5250 rpm
